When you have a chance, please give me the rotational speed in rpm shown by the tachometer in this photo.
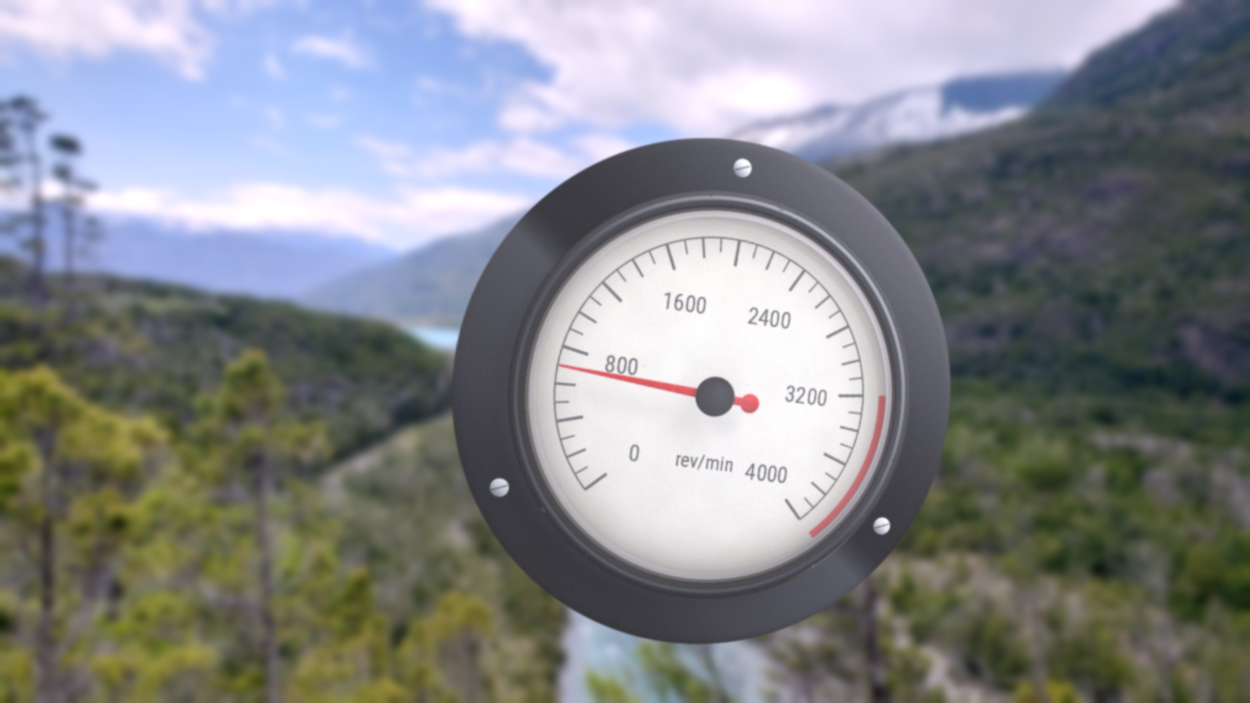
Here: 700 rpm
